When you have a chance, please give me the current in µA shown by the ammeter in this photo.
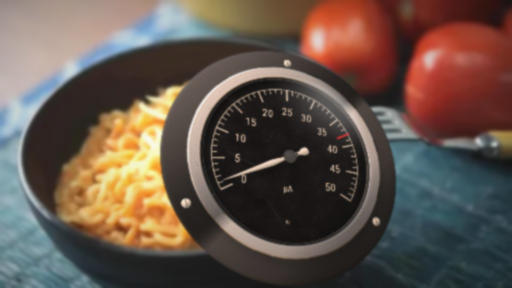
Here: 1 µA
